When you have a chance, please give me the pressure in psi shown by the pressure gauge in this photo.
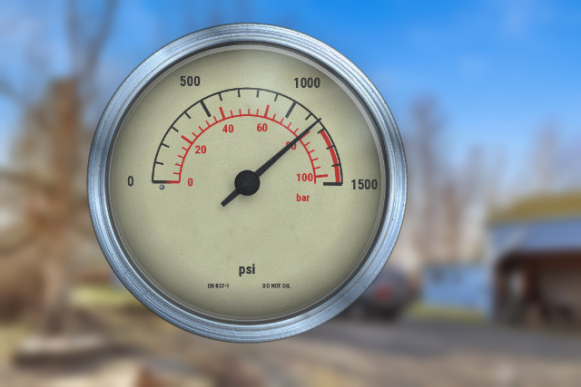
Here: 1150 psi
